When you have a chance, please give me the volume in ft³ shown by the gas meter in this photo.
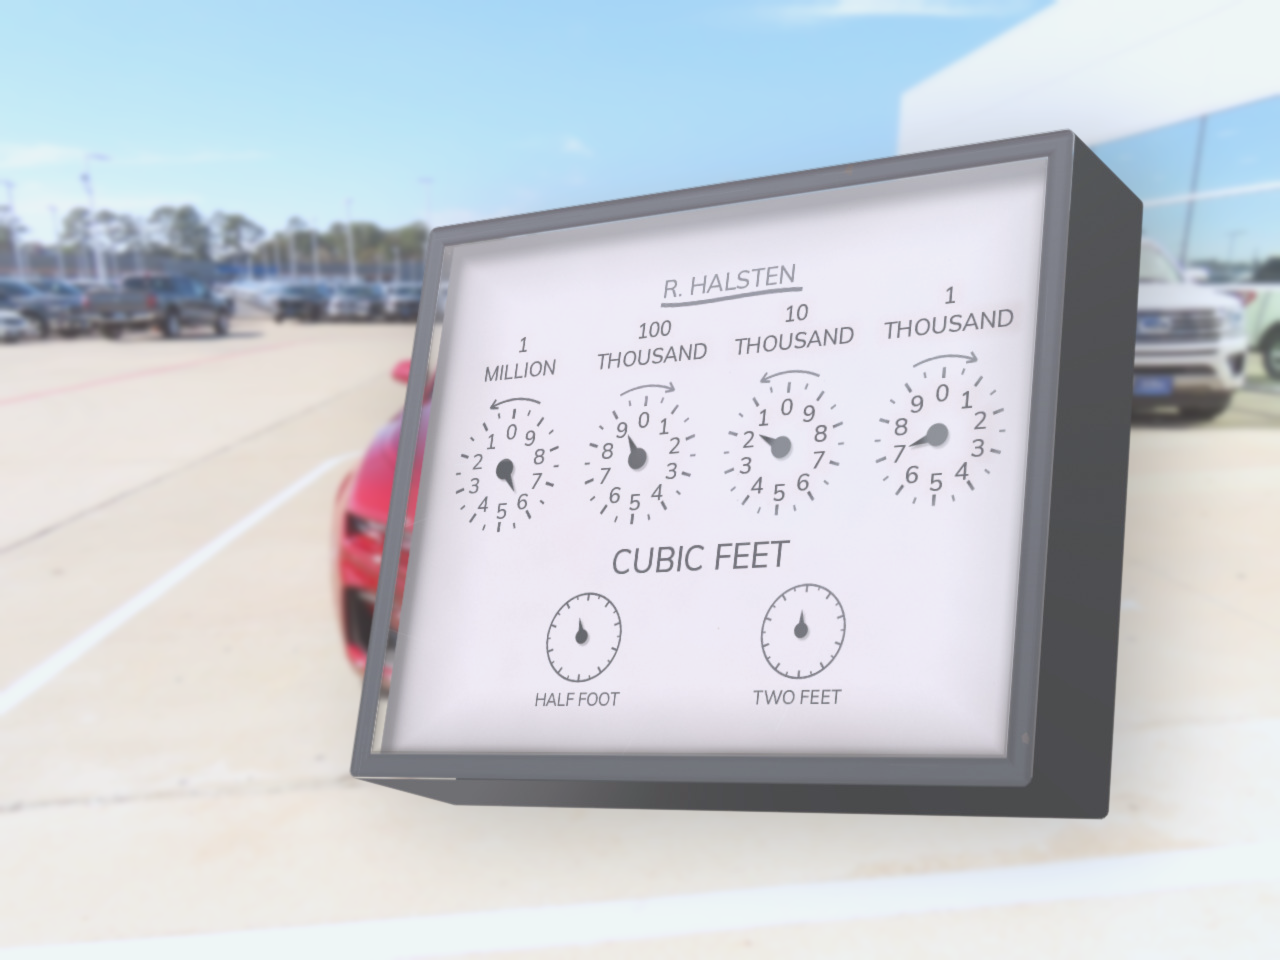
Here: 591700 ft³
